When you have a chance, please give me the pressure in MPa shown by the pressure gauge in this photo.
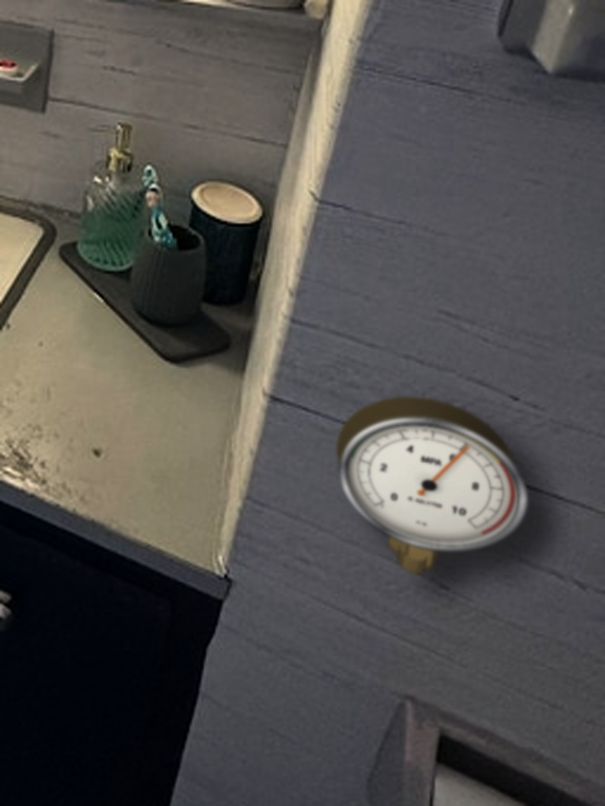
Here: 6 MPa
